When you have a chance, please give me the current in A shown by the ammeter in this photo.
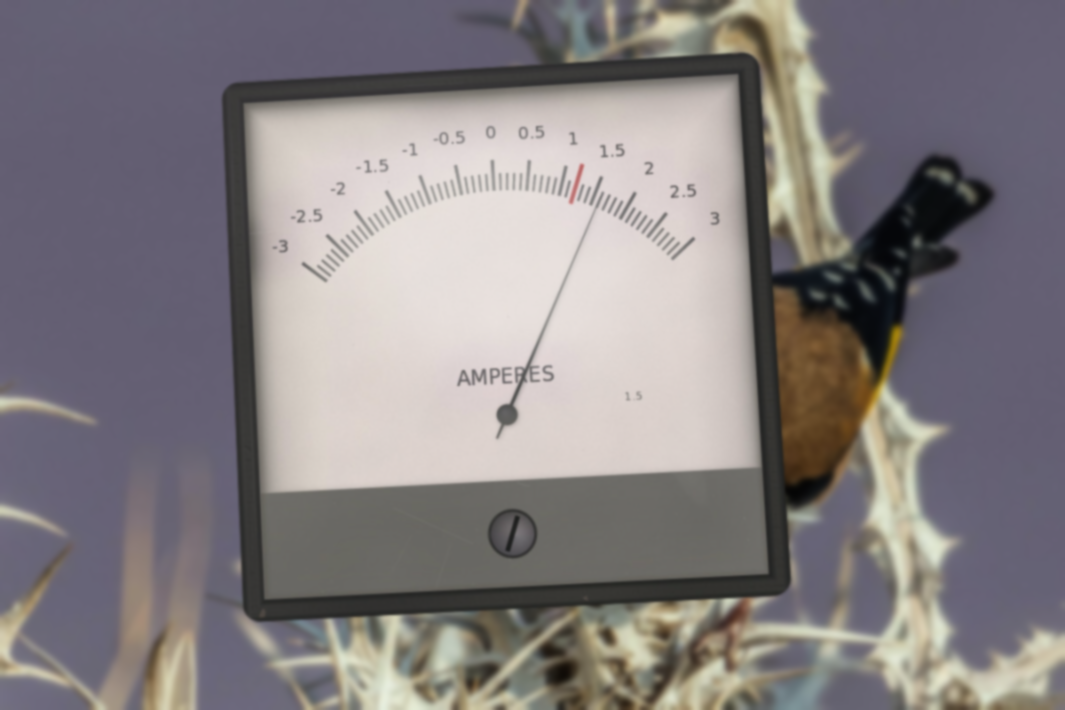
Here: 1.6 A
